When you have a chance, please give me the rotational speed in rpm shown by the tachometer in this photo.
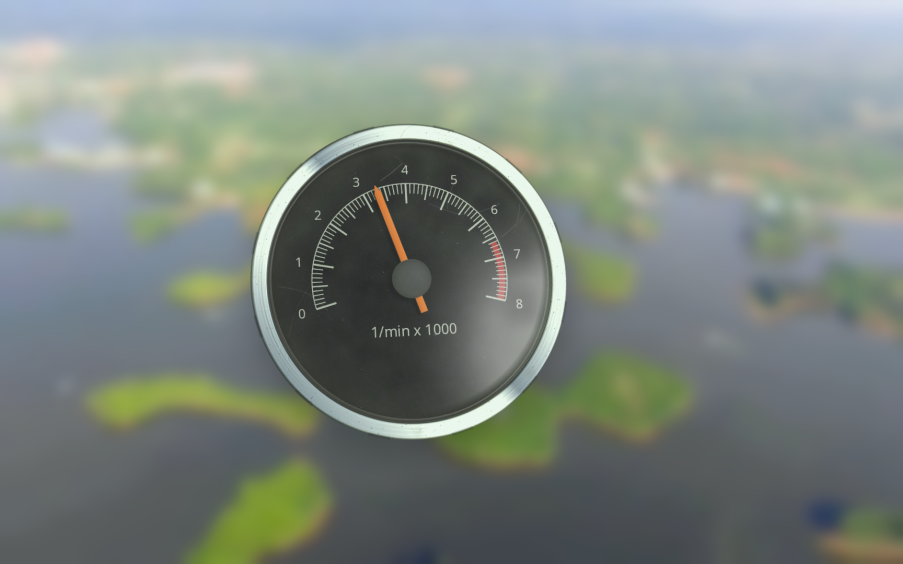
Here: 3300 rpm
